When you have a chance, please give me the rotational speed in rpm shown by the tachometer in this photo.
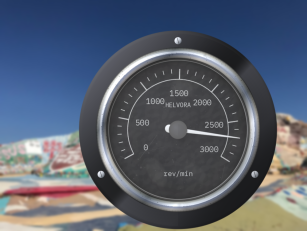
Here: 2700 rpm
